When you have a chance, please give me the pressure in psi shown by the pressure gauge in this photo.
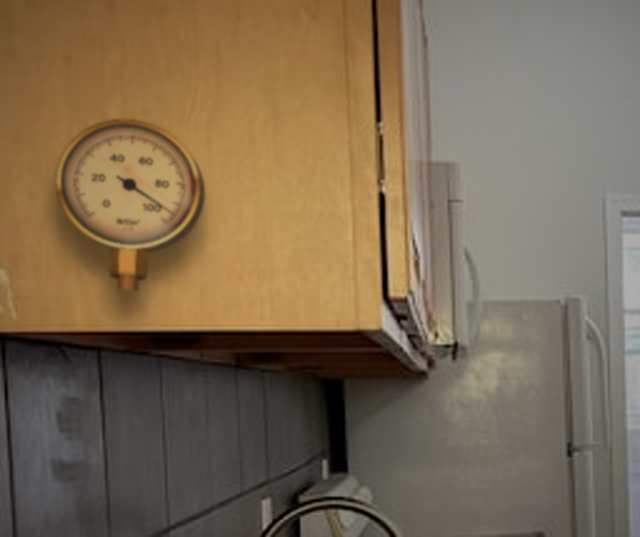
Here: 95 psi
